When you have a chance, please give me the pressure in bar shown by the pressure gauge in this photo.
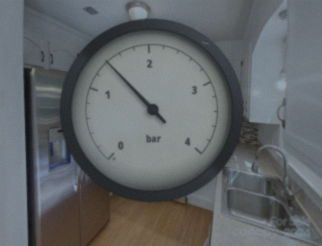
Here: 1.4 bar
